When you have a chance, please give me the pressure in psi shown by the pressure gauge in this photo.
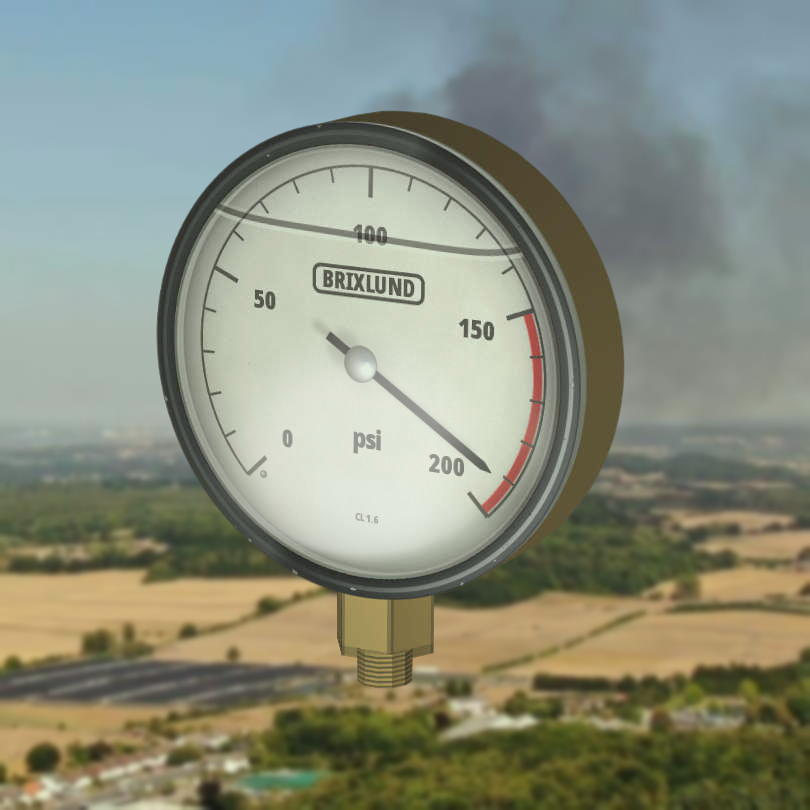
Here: 190 psi
